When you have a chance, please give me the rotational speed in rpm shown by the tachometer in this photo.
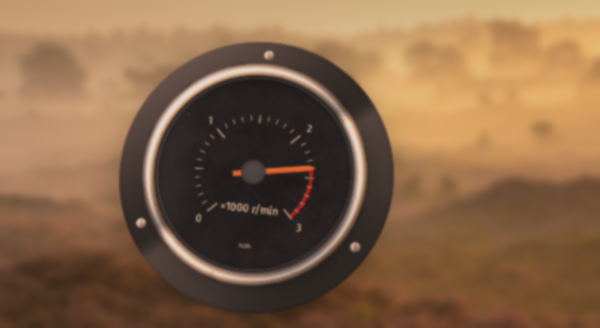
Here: 2400 rpm
